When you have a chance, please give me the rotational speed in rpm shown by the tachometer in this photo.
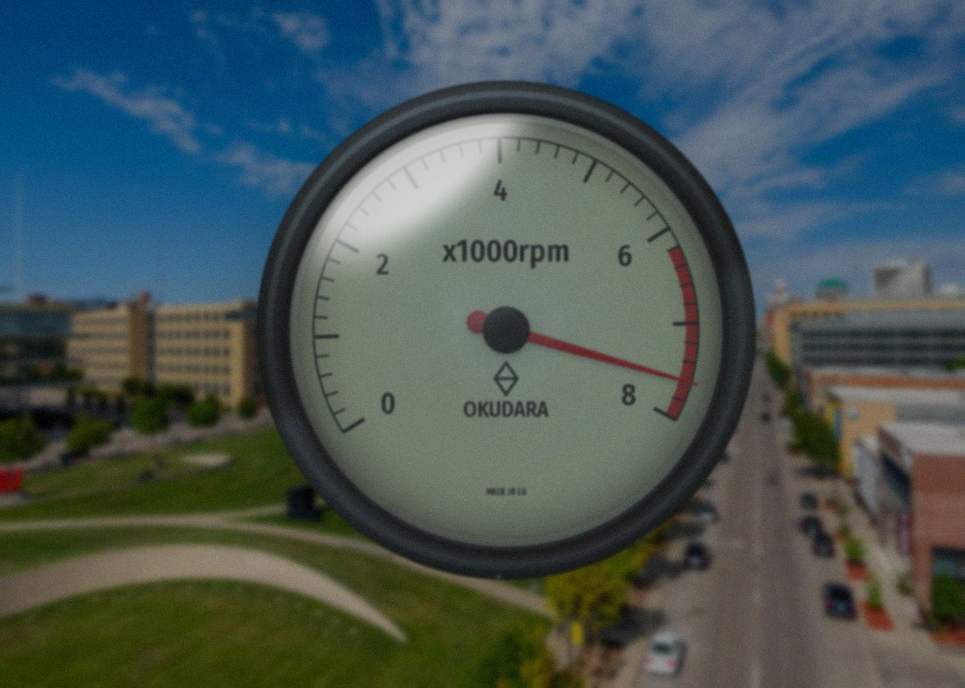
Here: 7600 rpm
